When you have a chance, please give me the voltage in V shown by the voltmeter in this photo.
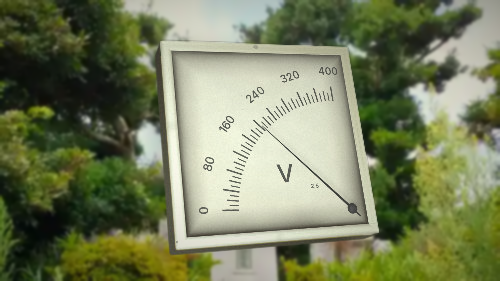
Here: 200 V
